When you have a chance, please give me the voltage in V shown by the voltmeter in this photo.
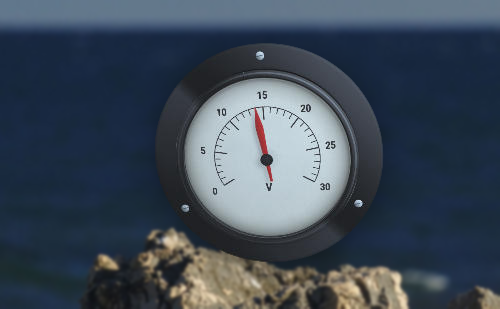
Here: 14 V
